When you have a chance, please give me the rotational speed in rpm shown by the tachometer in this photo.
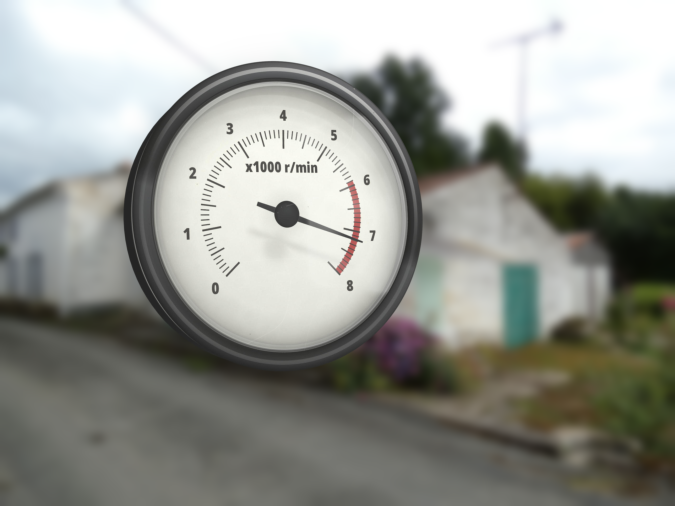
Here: 7200 rpm
